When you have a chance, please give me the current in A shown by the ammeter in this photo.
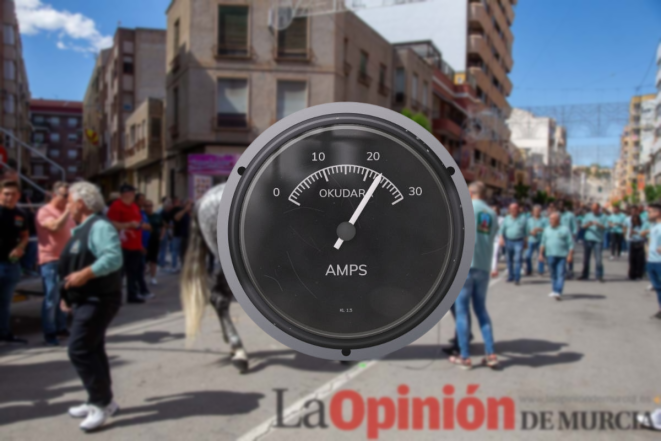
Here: 23 A
